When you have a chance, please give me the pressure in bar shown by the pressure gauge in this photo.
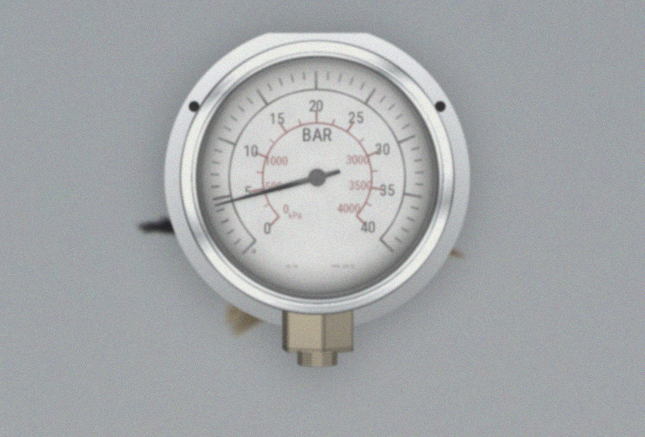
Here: 4.5 bar
